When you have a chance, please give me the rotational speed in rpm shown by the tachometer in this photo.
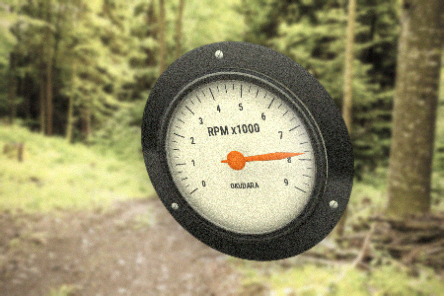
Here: 7750 rpm
